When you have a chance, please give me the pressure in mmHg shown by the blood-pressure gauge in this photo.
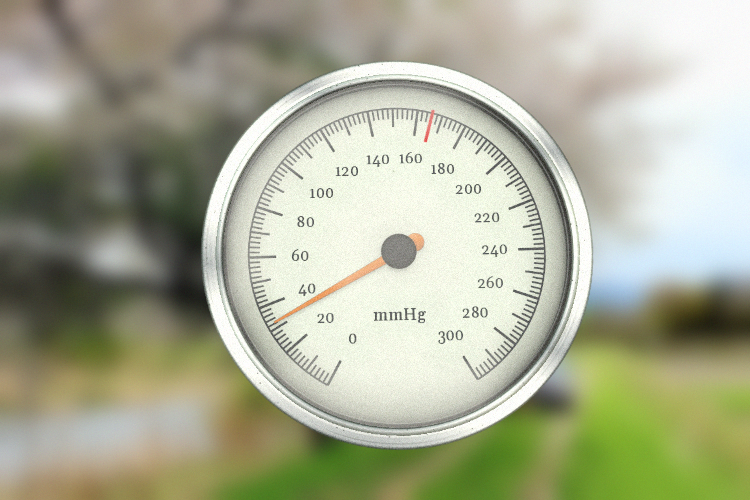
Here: 32 mmHg
